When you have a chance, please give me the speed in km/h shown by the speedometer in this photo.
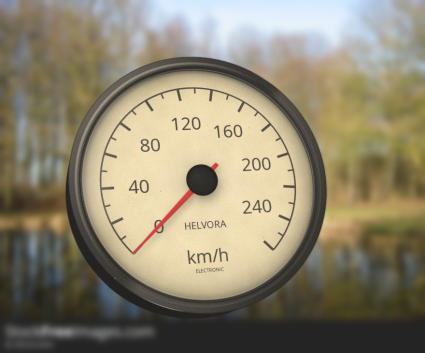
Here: 0 km/h
